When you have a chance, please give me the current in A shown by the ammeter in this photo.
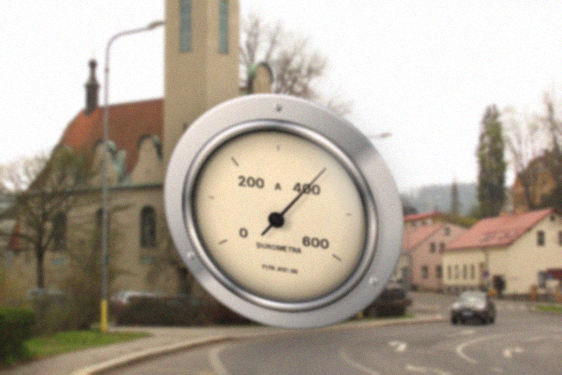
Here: 400 A
